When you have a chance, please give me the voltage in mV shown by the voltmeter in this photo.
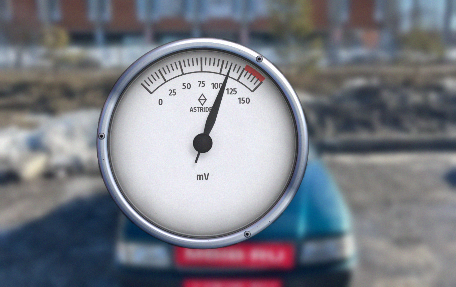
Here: 110 mV
